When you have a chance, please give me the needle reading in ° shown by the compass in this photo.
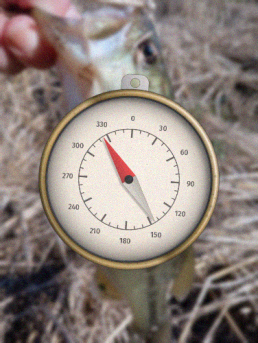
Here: 325 °
